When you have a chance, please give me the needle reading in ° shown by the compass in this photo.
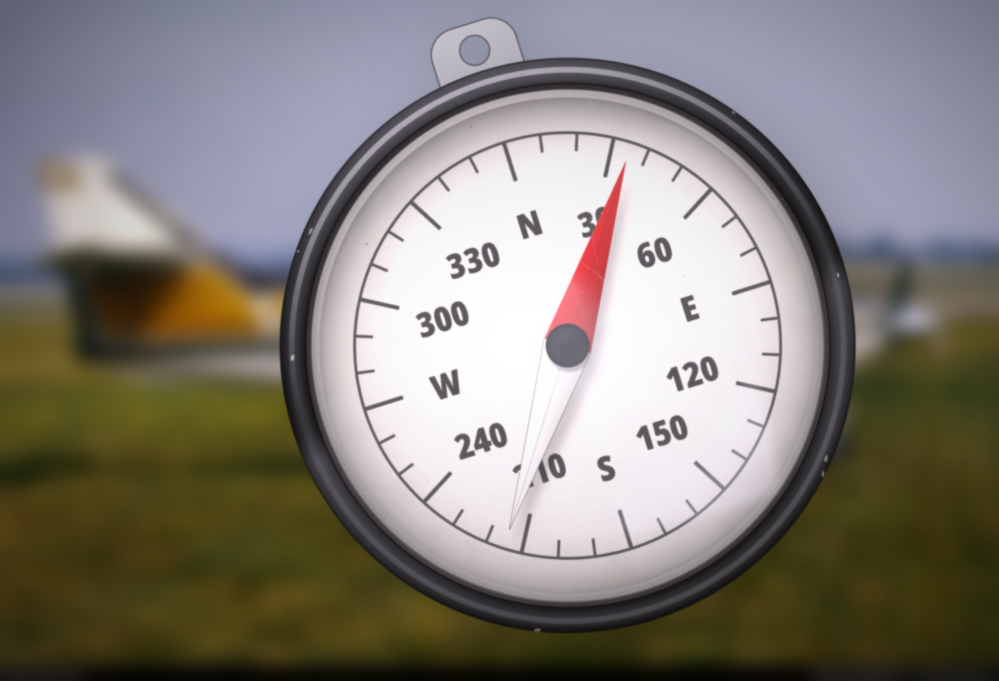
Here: 35 °
